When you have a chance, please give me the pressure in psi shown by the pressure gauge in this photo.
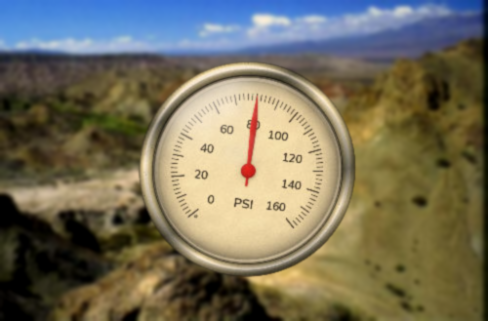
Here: 80 psi
